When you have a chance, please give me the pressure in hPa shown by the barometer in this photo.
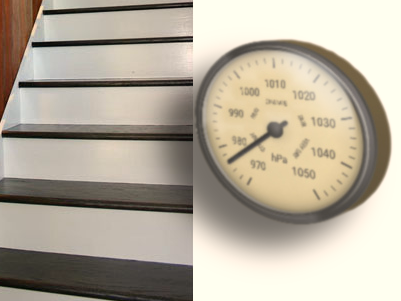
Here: 976 hPa
